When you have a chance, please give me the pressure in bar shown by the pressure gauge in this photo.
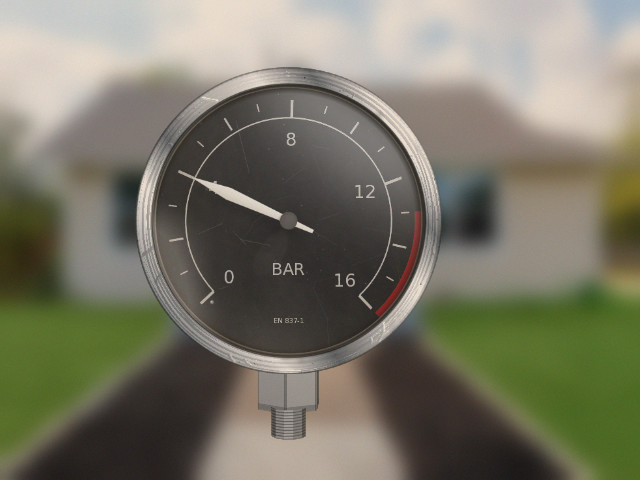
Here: 4 bar
